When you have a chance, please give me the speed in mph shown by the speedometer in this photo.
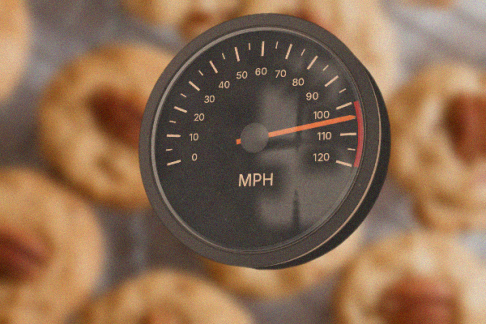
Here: 105 mph
